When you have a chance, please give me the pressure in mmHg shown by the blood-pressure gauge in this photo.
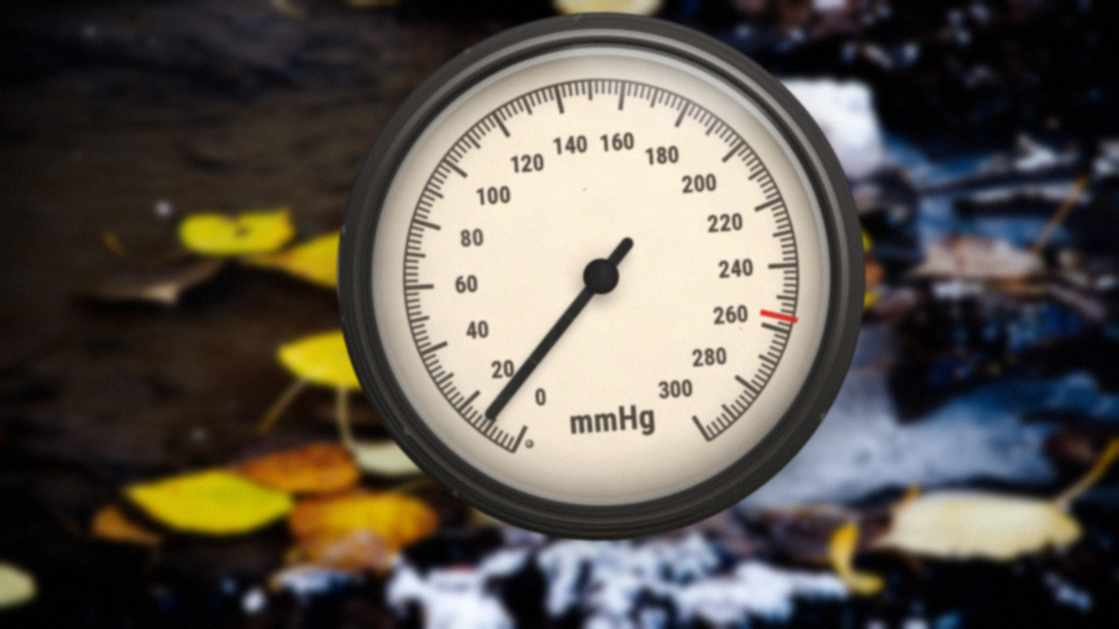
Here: 12 mmHg
